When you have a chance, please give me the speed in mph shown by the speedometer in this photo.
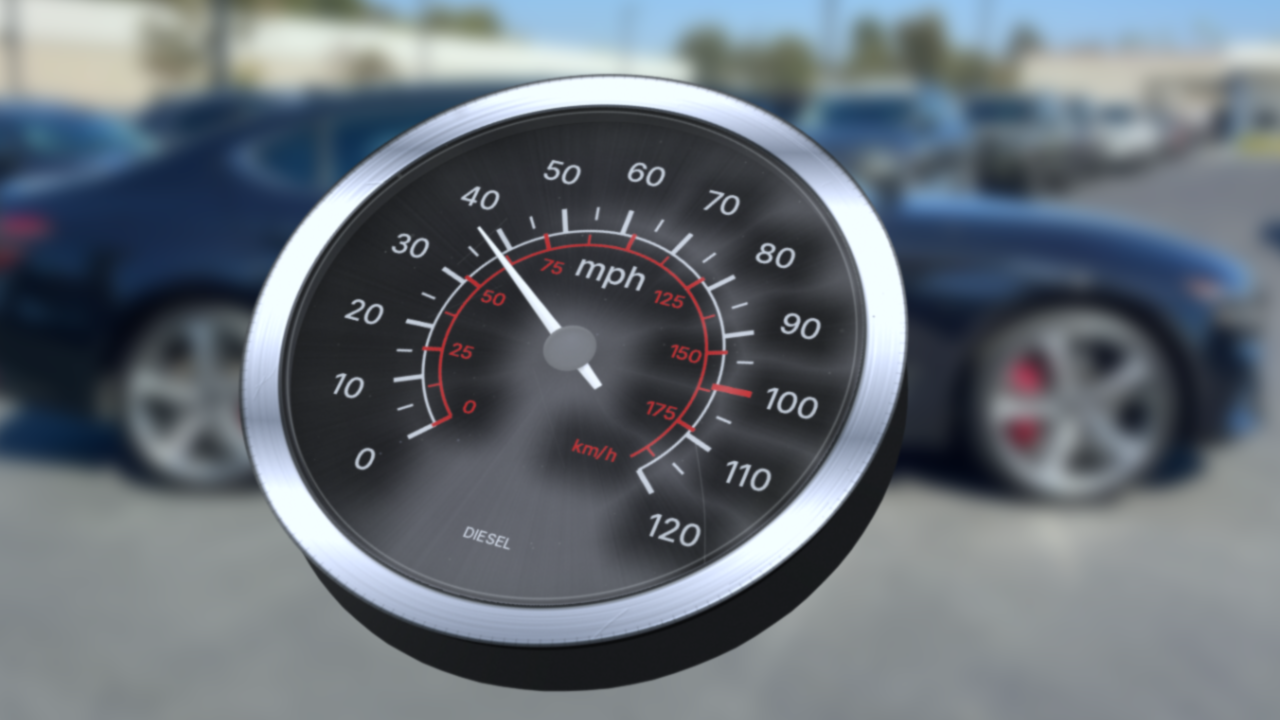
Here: 37.5 mph
